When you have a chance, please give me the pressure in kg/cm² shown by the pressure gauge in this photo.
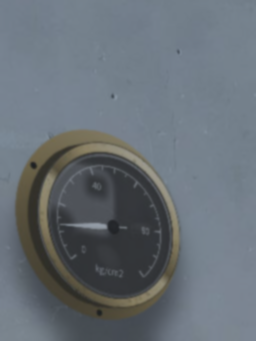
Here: 12.5 kg/cm²
